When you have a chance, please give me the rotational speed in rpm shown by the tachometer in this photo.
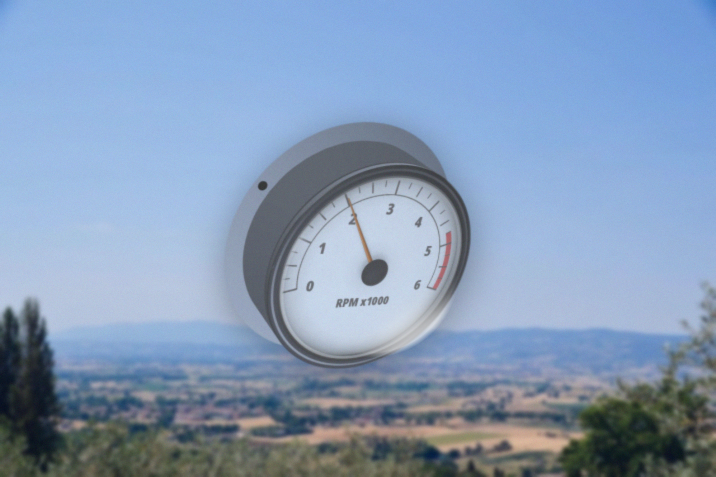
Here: 2000 rpm
